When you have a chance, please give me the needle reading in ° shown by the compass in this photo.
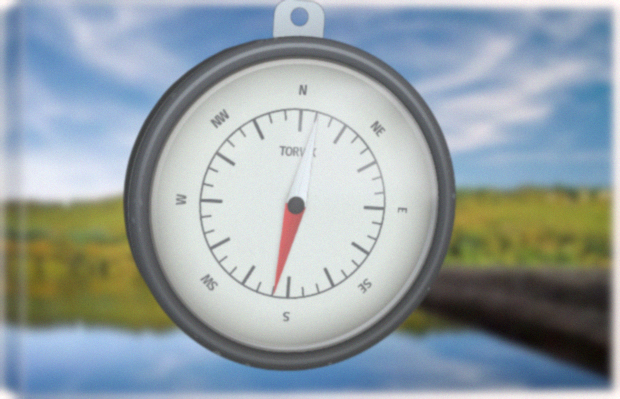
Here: 190 °
